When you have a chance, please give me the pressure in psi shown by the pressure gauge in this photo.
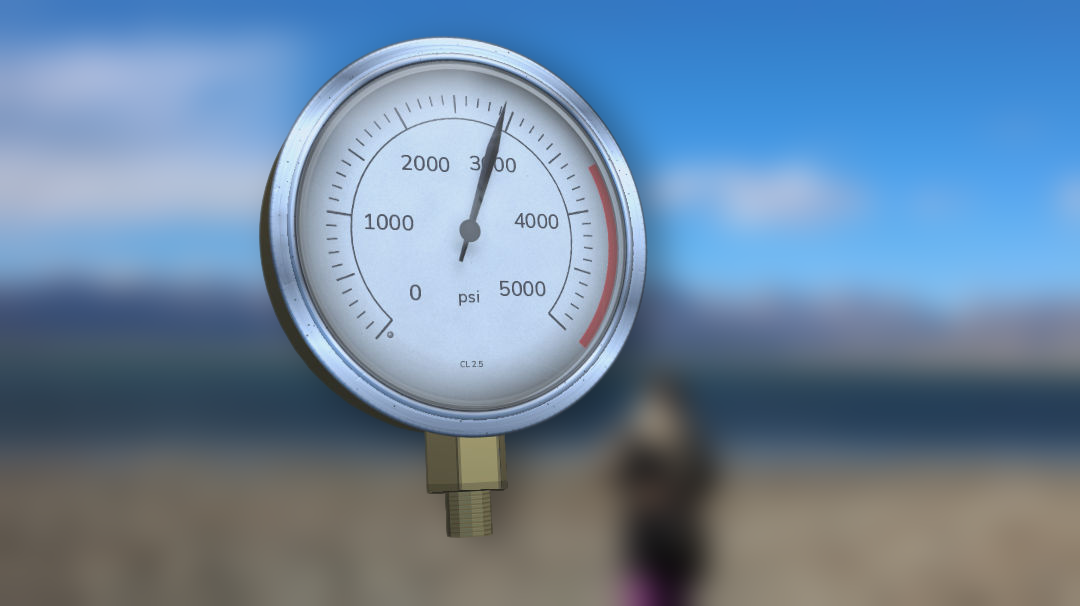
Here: 2900 psi
